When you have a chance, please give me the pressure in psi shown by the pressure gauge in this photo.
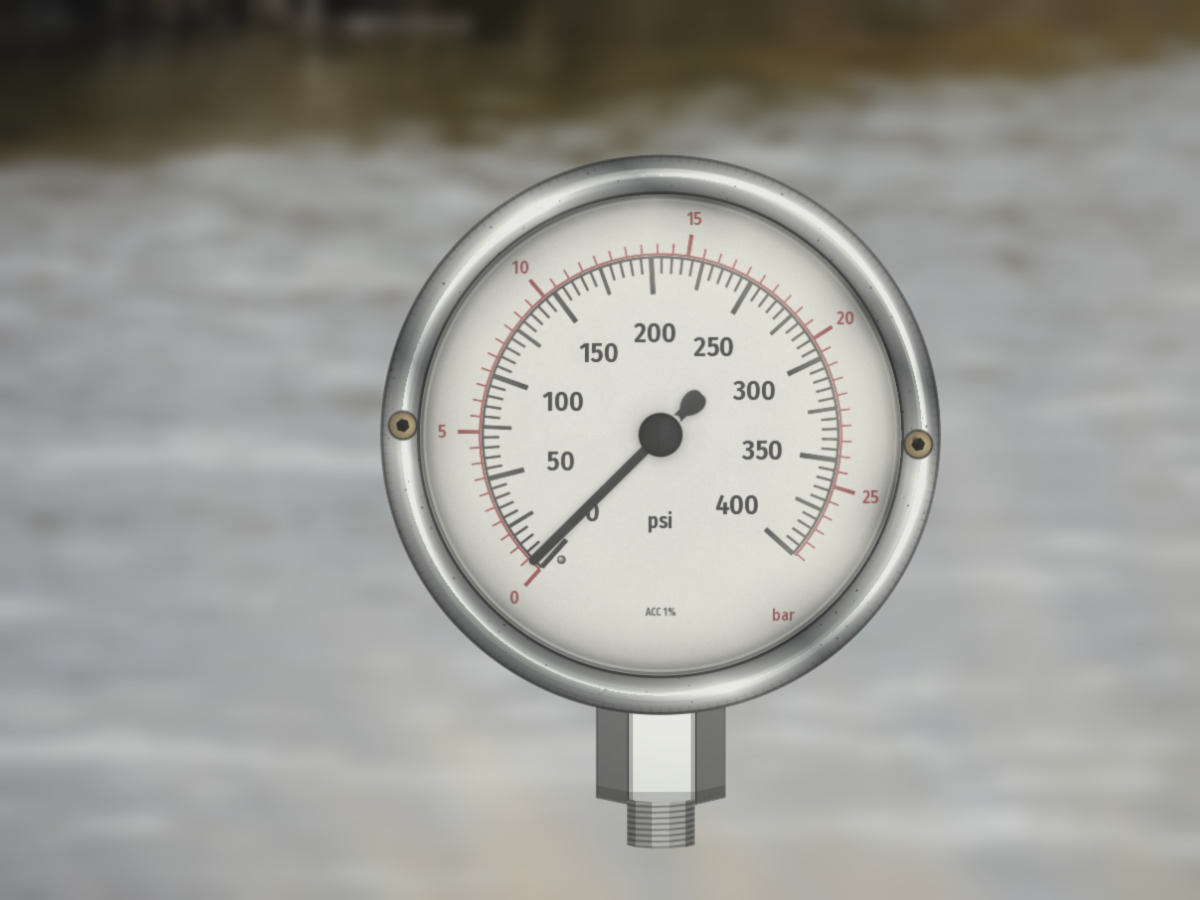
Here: 5 psi
